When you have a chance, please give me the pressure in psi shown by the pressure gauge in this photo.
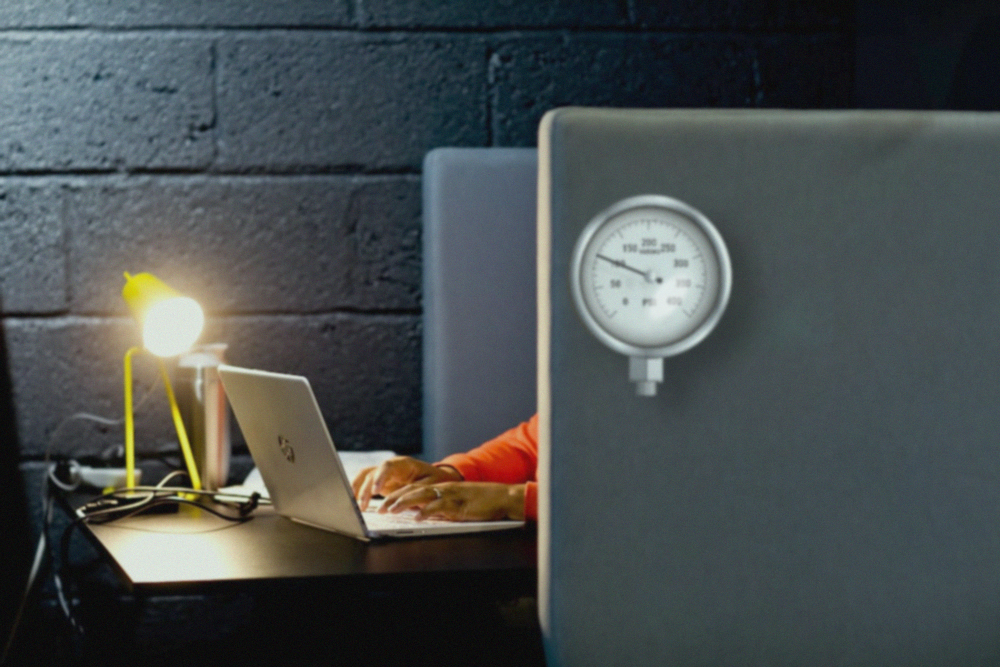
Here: 100 psi
